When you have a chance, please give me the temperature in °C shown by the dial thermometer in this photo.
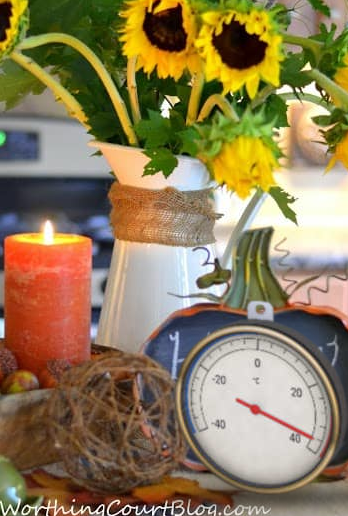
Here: 36 °C
